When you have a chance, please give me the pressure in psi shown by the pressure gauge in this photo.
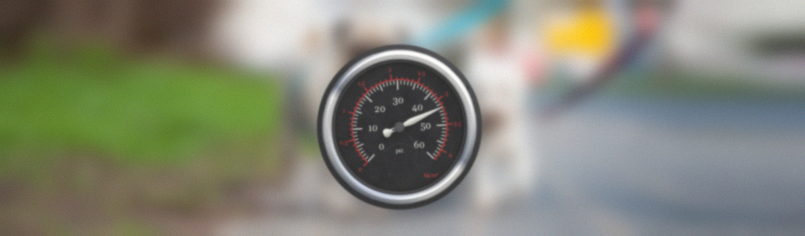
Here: 45 psi
